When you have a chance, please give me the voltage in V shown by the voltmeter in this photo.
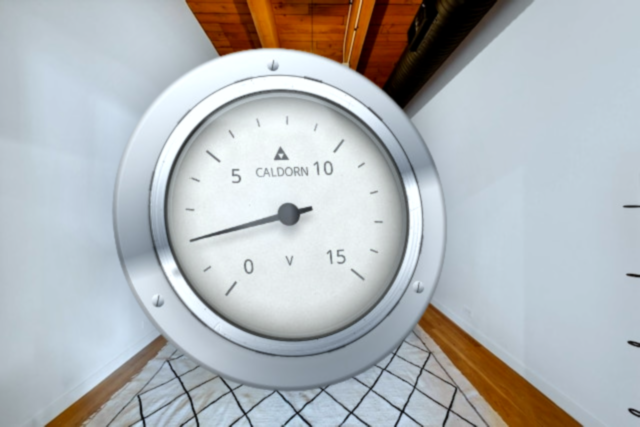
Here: 2 V
